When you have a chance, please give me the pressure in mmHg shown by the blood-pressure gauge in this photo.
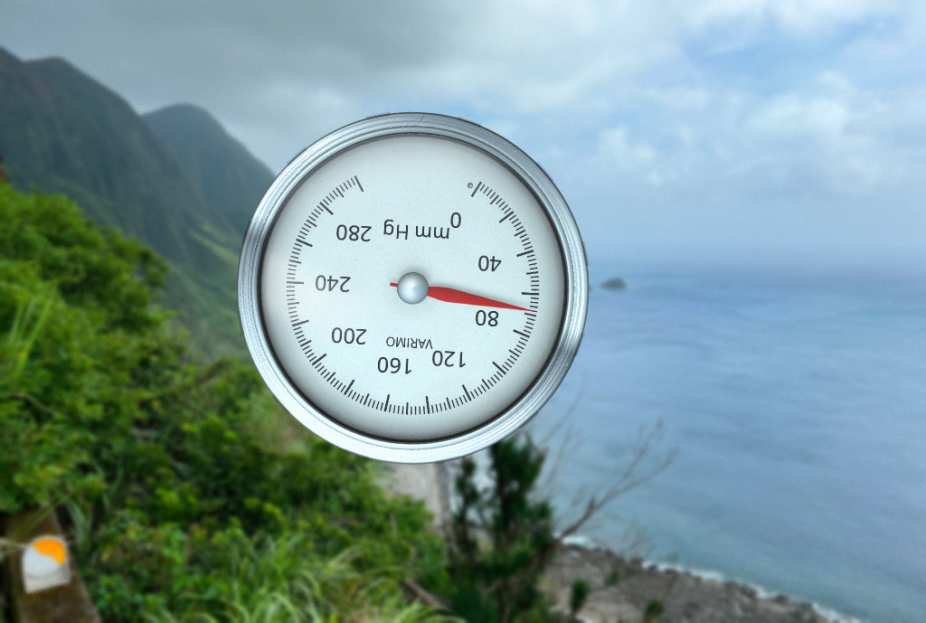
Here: 68 mmHg
